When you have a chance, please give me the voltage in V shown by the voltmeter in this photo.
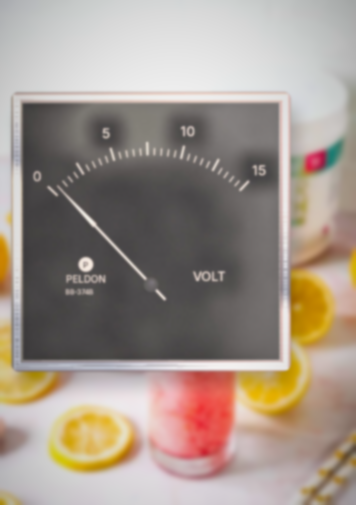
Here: 0.5 V
